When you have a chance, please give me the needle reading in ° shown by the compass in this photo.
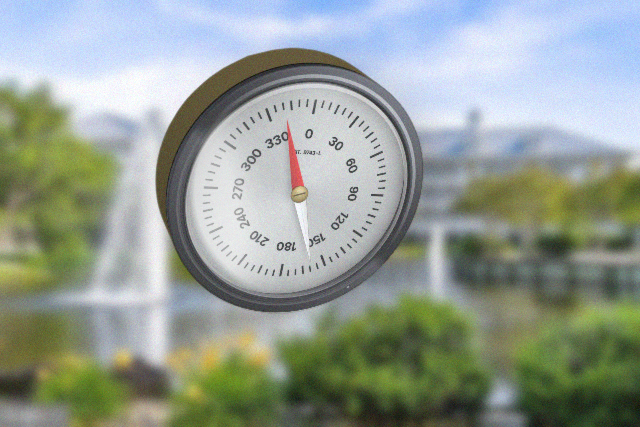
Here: 340 °
